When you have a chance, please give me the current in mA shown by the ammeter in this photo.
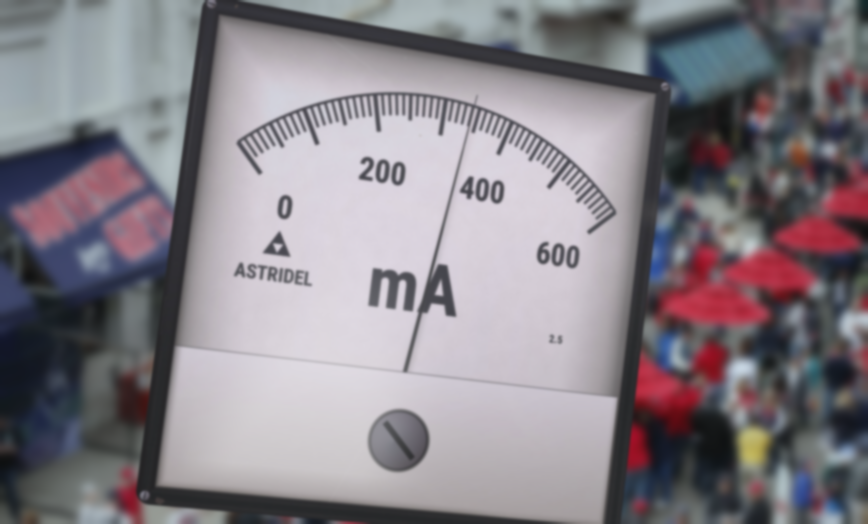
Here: 340 mA
